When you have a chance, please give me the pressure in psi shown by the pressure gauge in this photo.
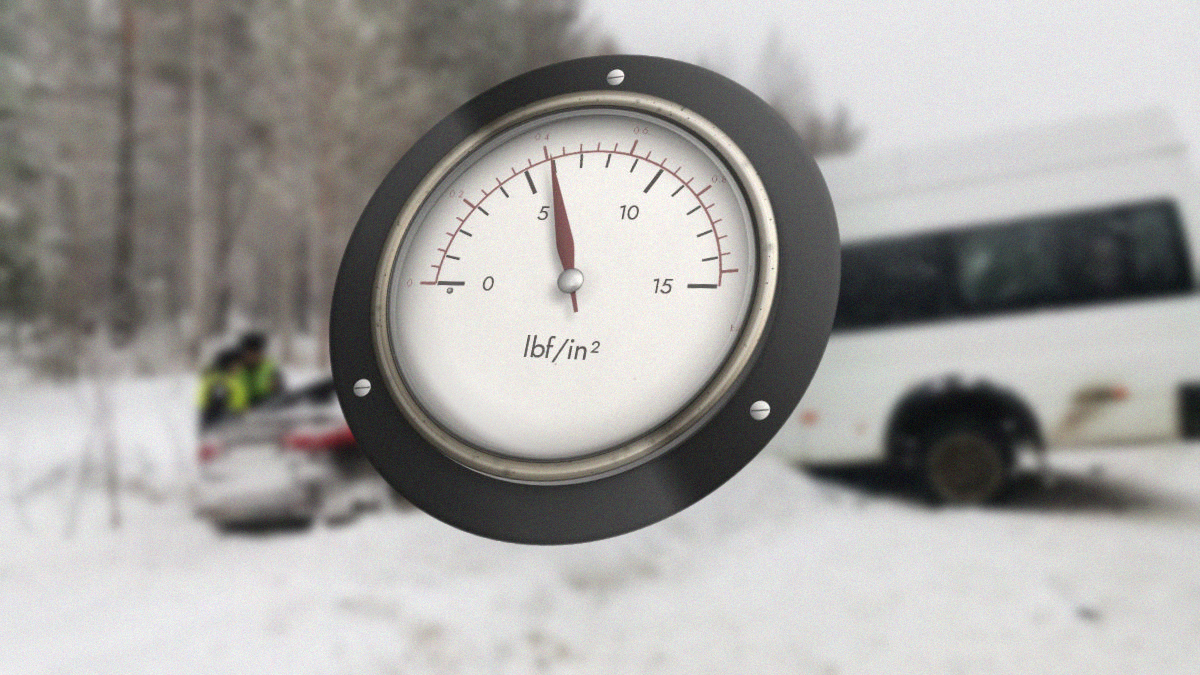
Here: 6 psi
